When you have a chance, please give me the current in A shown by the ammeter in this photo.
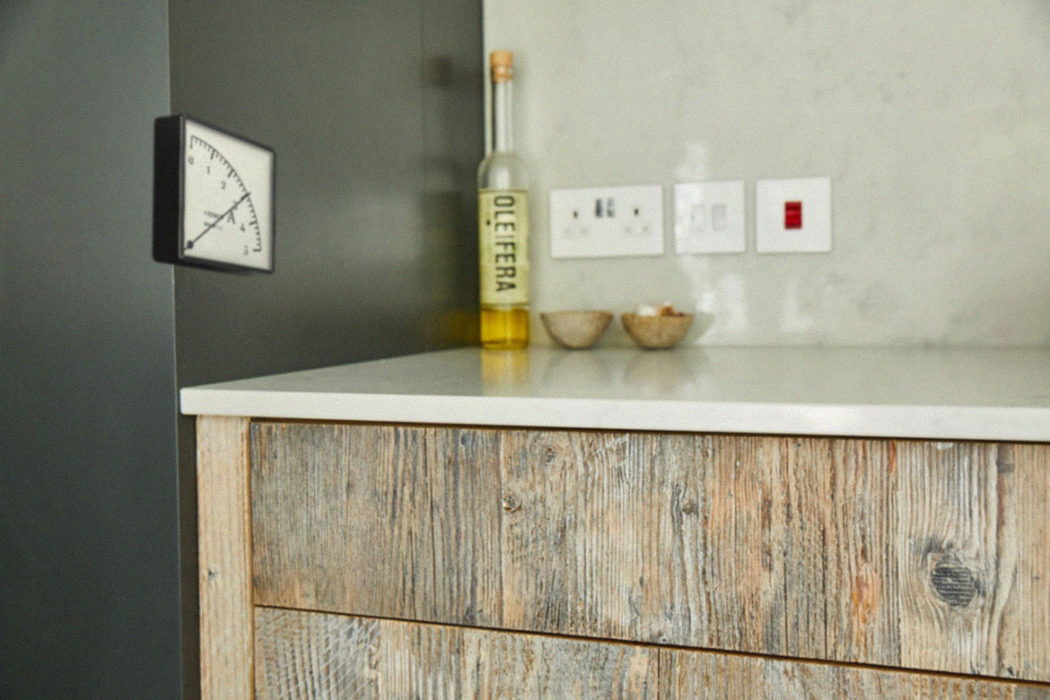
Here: 3 A
